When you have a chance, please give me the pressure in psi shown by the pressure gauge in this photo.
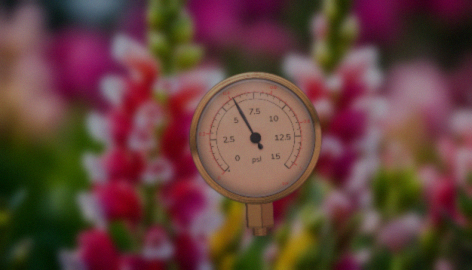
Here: 6 psi
